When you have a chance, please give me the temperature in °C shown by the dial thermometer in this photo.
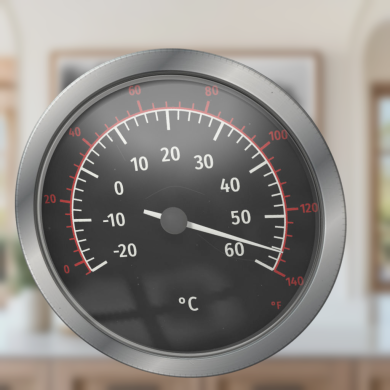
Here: 56 °C
